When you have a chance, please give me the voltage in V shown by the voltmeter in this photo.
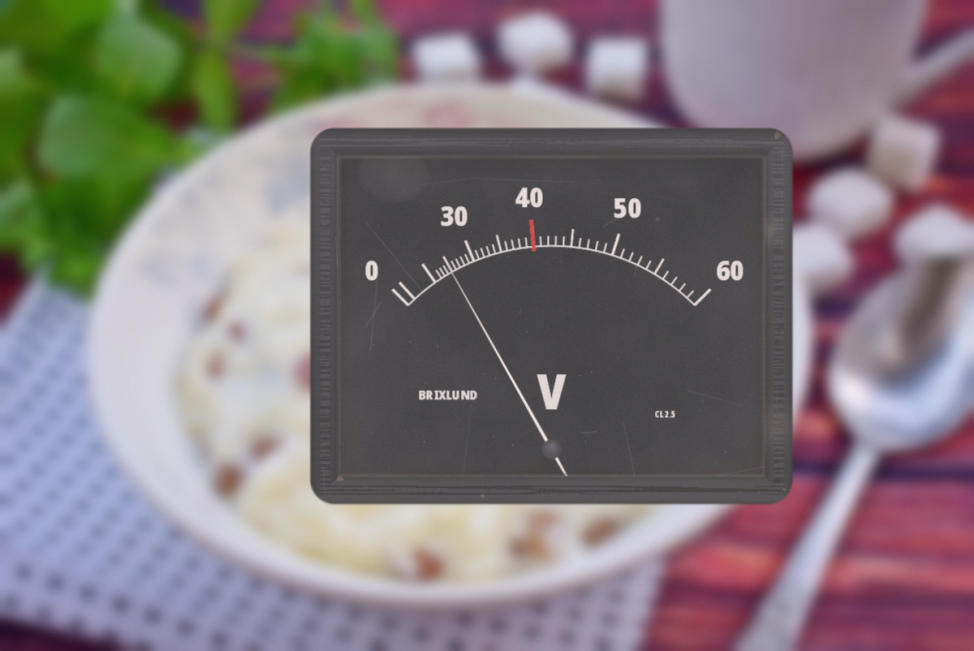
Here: 25 V
